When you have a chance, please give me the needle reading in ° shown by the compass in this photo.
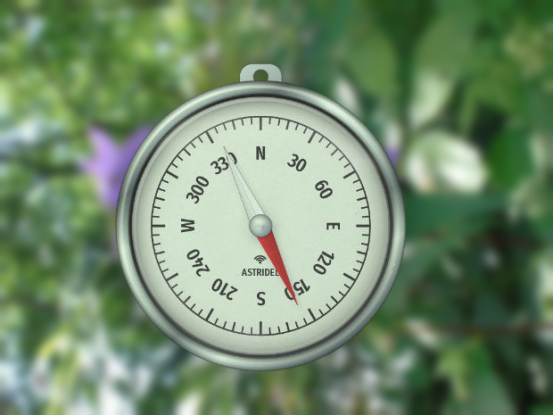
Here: 155 °
